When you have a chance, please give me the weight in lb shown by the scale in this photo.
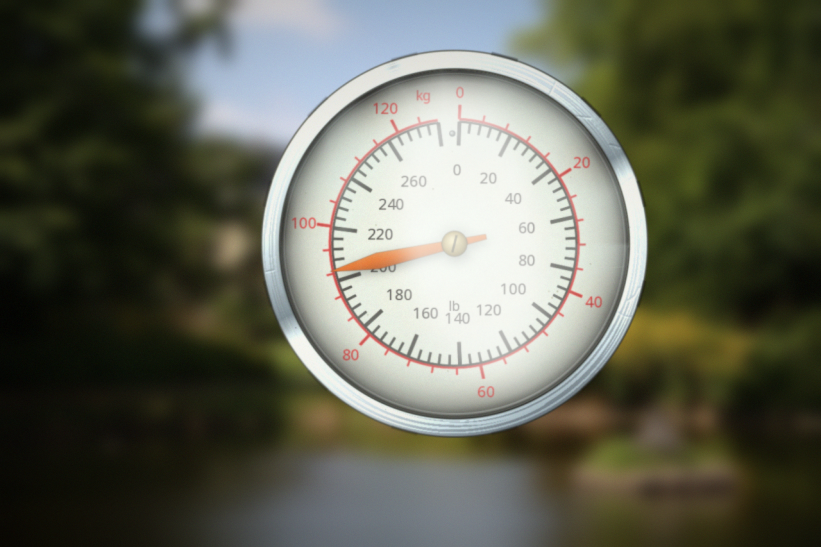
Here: 204 lb
